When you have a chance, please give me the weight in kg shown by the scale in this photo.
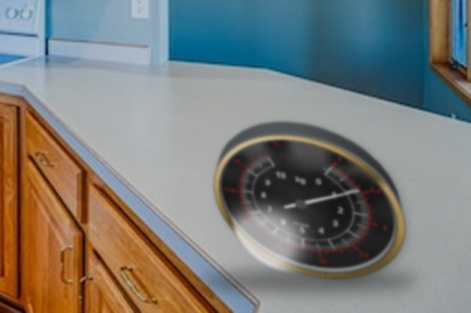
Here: 1 kg
